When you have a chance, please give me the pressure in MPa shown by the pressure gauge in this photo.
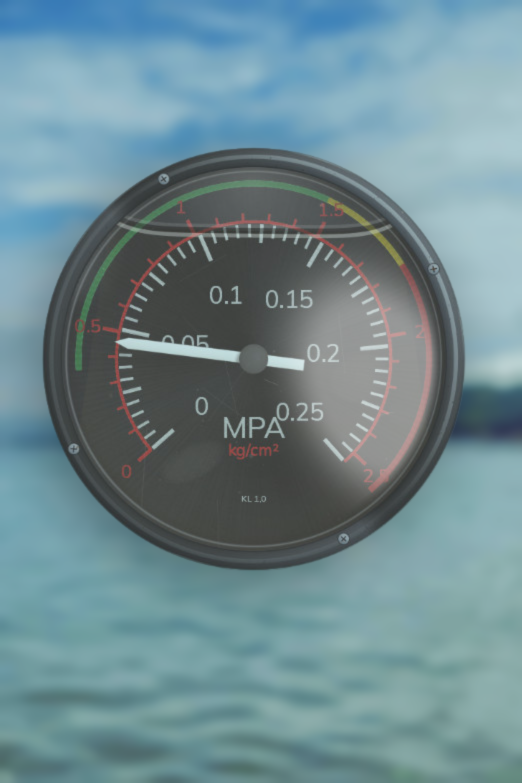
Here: 0.045 MPa
